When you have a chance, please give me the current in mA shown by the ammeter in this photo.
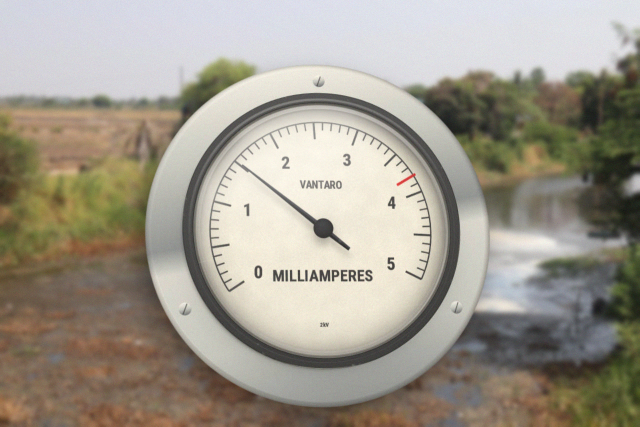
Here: 1.5 mA
